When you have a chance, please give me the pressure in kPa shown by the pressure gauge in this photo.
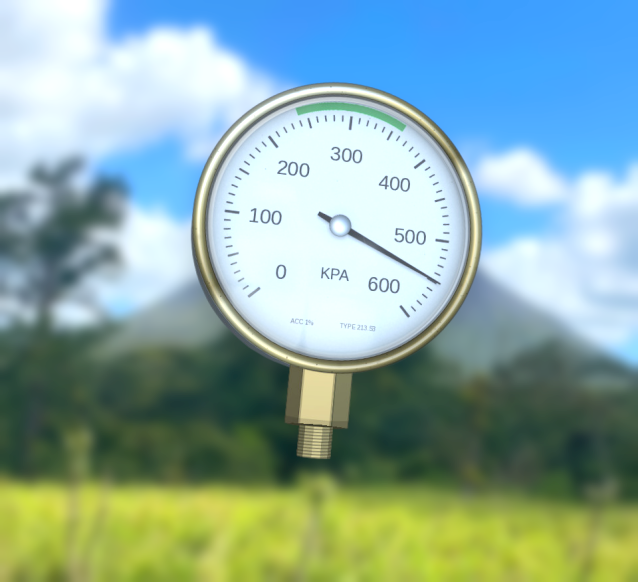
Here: 550 kPa
